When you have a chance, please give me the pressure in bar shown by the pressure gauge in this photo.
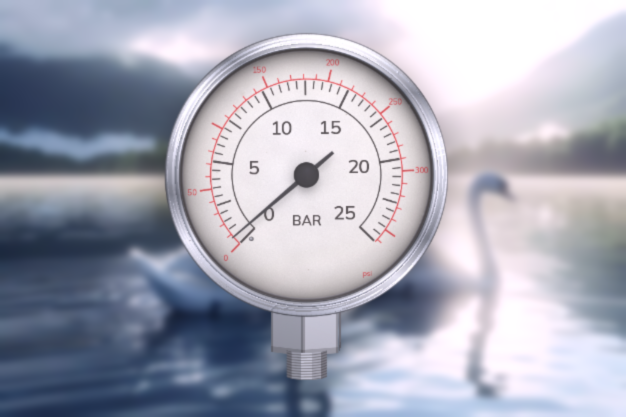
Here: 0.5 bar
